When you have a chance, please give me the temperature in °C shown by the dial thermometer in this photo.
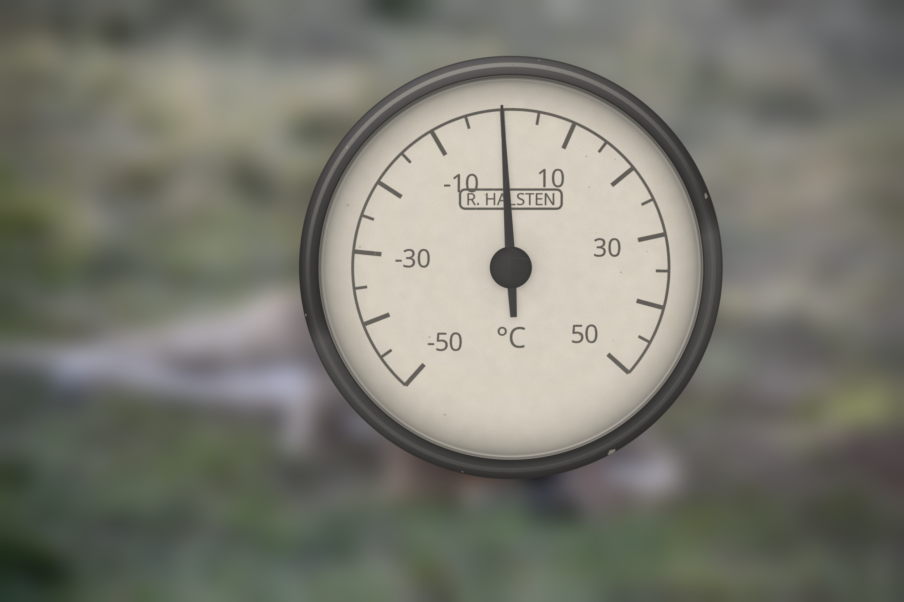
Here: 0 °C
